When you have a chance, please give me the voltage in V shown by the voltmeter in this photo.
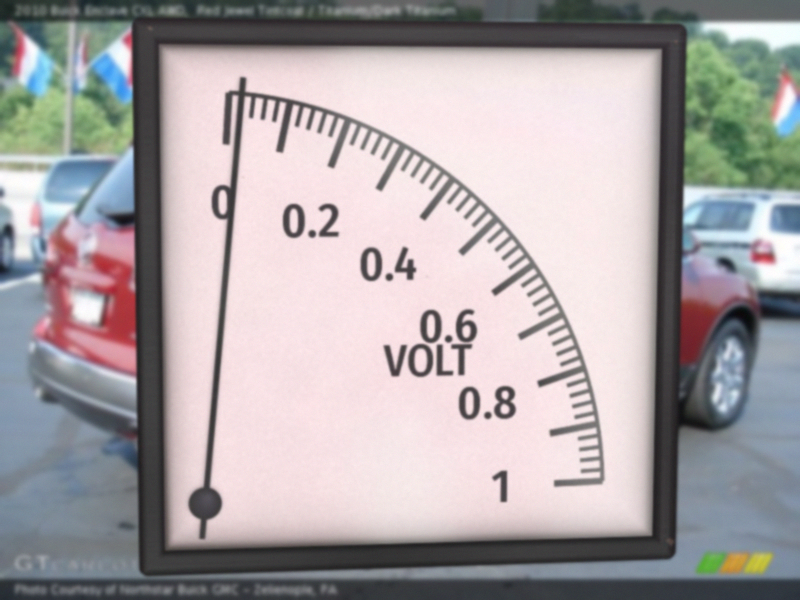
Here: 0.02 V
